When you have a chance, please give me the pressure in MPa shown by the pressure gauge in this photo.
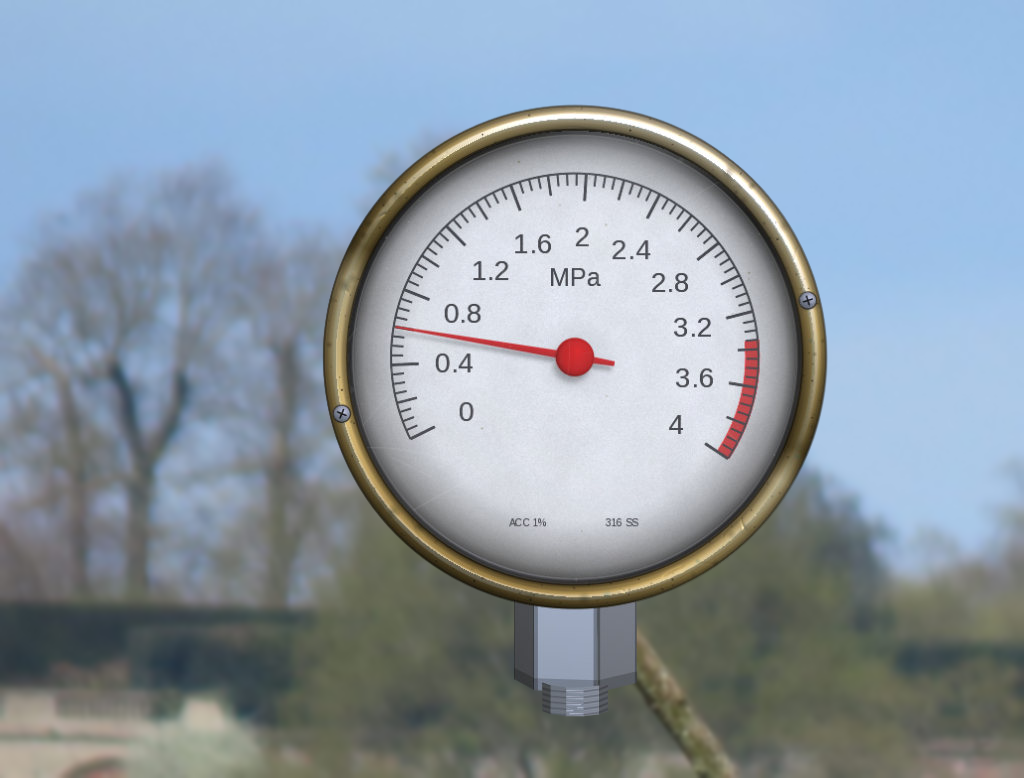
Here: 0.6 MPa
